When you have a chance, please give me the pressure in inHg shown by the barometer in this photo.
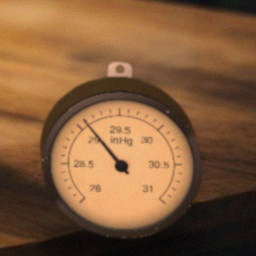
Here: 29.1 inHg
